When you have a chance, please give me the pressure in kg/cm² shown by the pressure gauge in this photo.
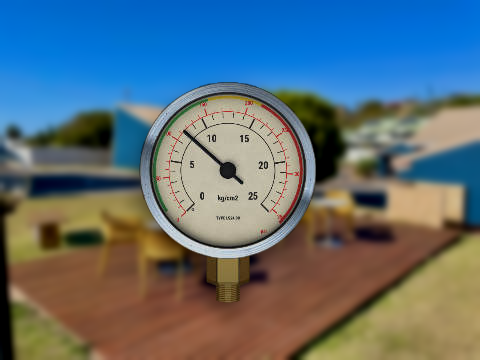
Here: 8 kg/cm²
